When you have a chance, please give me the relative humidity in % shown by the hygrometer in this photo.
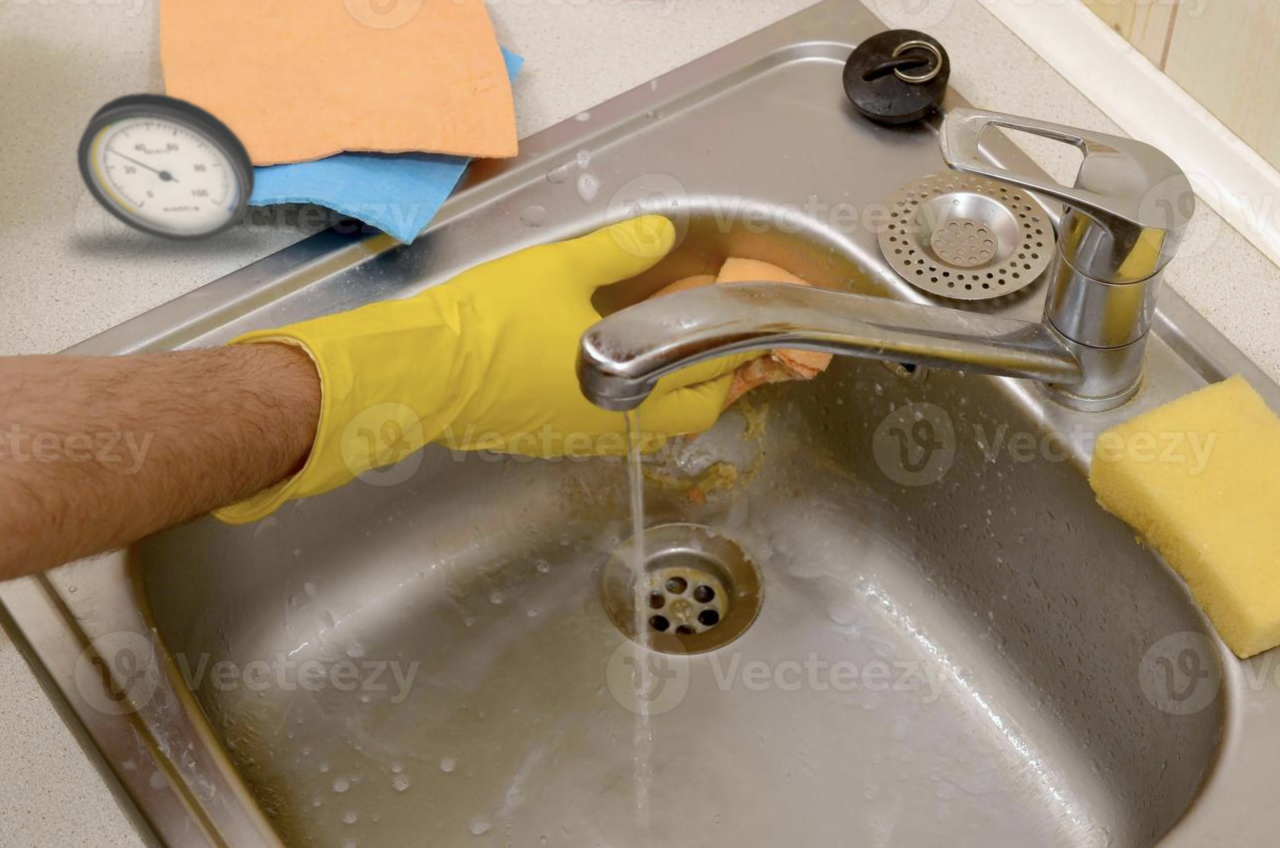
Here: 30 %
